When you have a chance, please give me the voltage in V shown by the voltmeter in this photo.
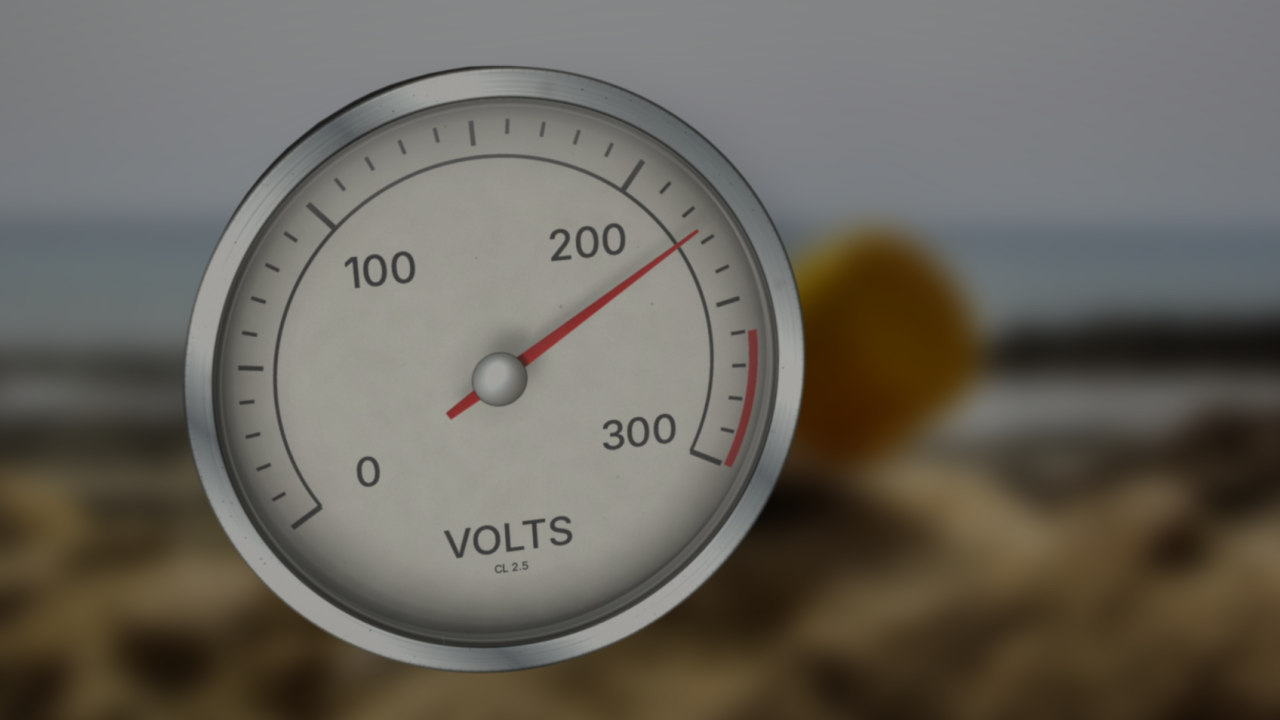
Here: 225 V
